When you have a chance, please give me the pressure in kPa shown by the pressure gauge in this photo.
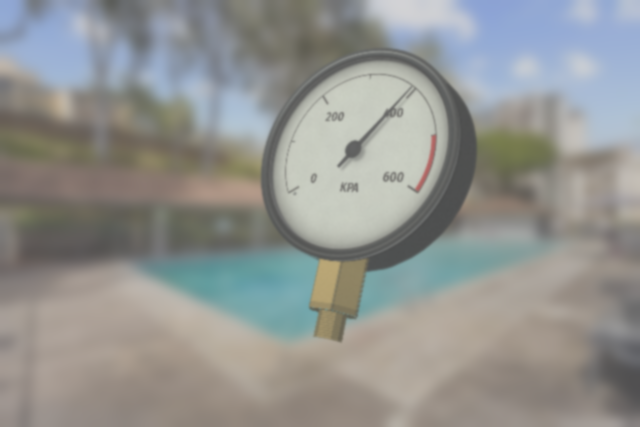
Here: 400 kPa
